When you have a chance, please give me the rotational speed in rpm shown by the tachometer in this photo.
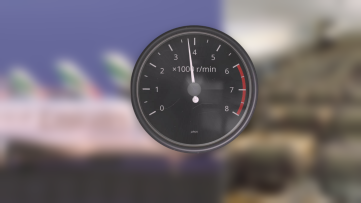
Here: 3750 rpm
